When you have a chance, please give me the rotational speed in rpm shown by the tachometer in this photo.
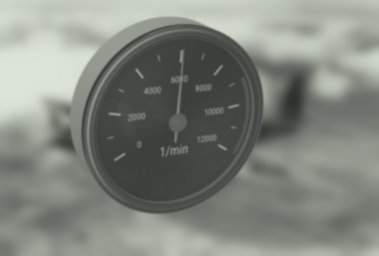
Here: 6000 rpm
